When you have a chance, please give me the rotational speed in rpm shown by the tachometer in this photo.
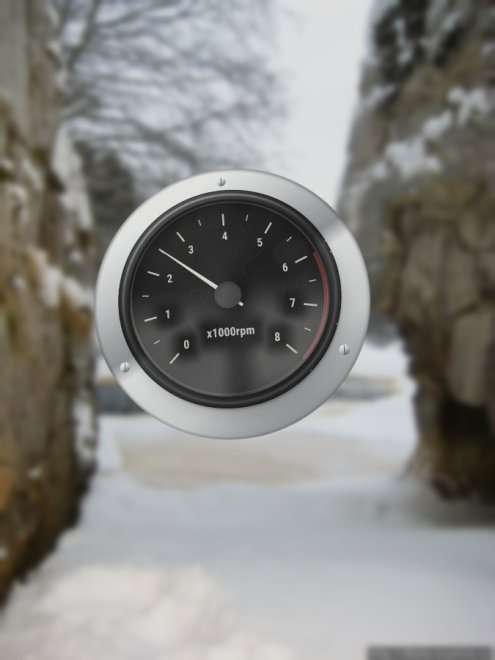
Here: 2500 rpm
